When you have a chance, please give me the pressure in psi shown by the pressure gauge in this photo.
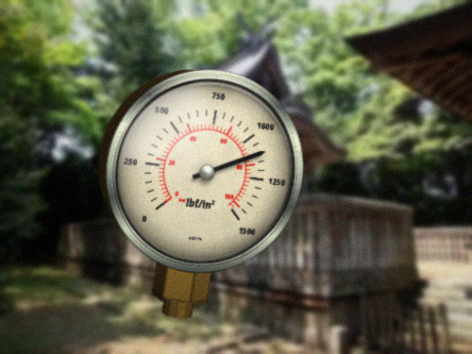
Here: 1100 psi
